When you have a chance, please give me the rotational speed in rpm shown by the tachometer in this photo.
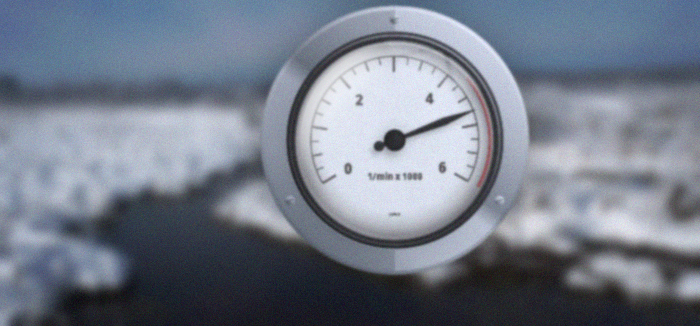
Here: 4750 rpm
